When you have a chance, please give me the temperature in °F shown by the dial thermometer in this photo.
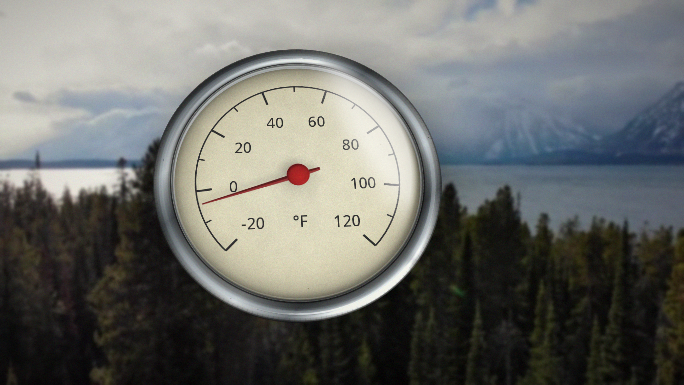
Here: -5 °F
